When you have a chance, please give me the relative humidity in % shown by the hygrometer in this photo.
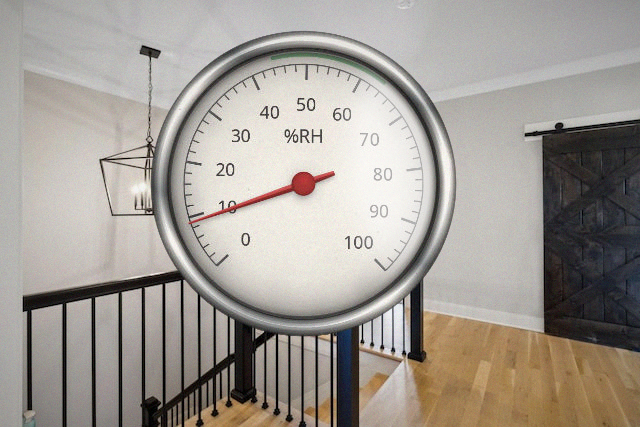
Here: 9 %
